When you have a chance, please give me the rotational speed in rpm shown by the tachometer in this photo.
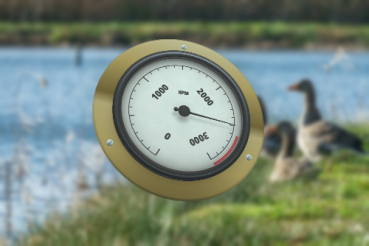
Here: 2500 rpm
